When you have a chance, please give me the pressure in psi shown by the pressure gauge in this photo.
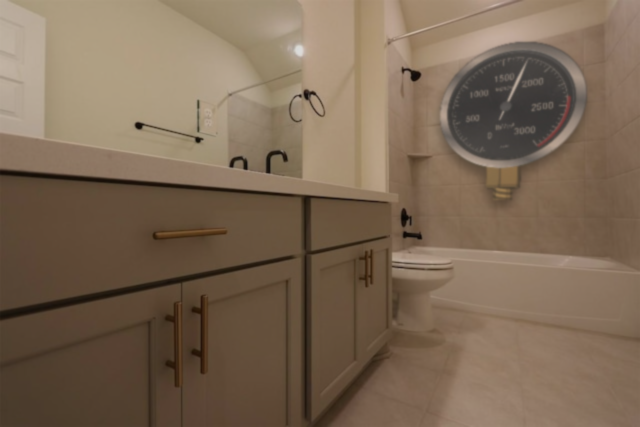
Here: 1750 psi
